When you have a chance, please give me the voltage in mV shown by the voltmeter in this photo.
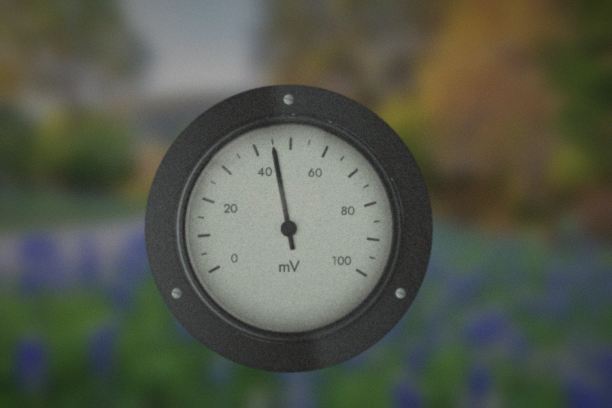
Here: 45 mV
